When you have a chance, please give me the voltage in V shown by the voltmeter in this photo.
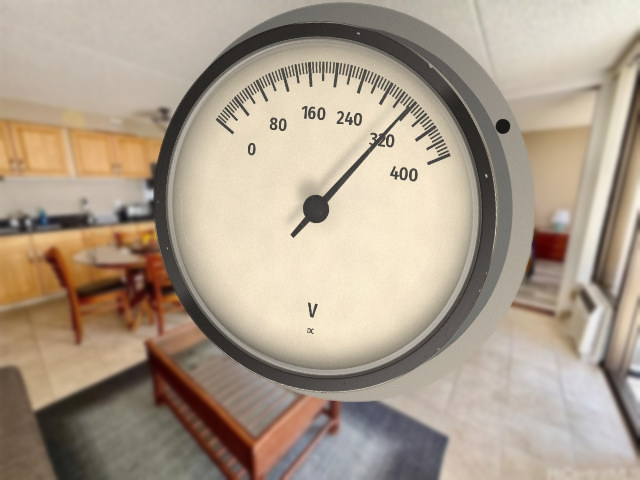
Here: 320 V
